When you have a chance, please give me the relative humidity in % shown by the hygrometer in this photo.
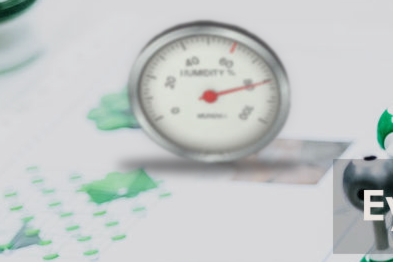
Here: 80 %
